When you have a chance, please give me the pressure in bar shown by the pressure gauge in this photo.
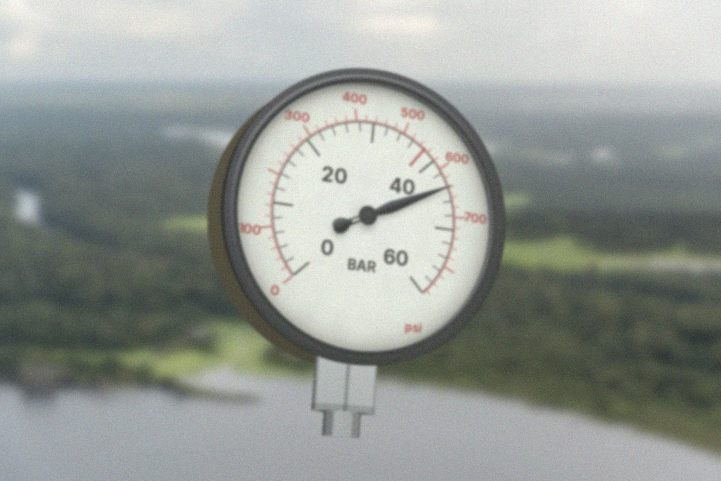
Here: 44 bar
